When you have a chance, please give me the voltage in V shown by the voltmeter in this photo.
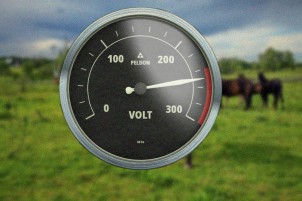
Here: 250 V
